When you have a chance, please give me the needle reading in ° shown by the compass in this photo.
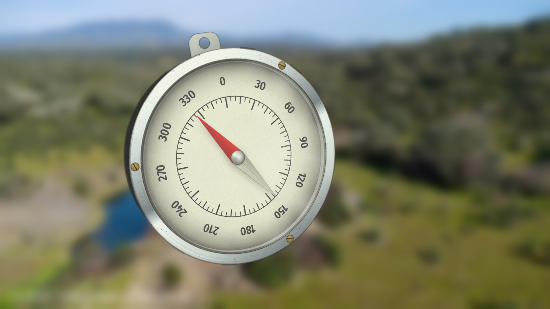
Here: 325 °
